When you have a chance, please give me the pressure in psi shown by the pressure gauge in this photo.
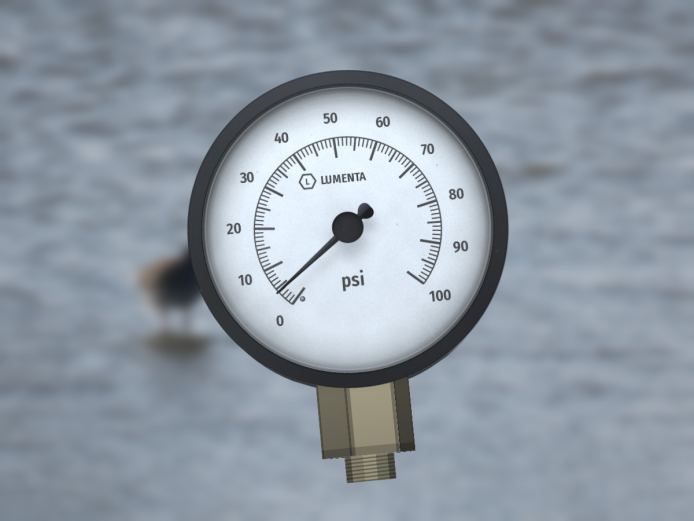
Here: 4 psi
